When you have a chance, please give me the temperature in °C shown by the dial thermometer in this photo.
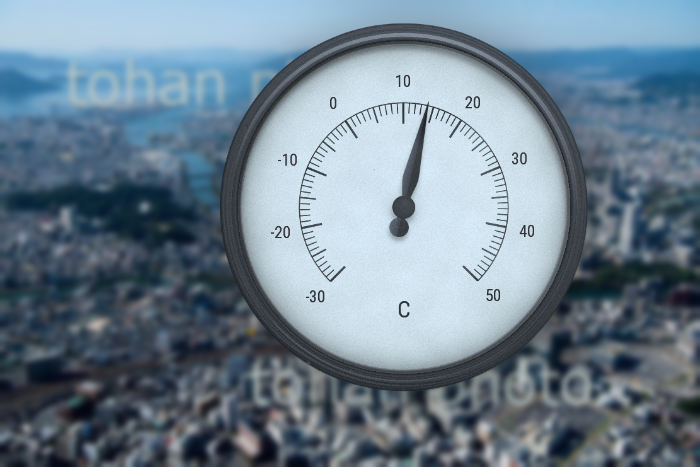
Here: 14 °C
